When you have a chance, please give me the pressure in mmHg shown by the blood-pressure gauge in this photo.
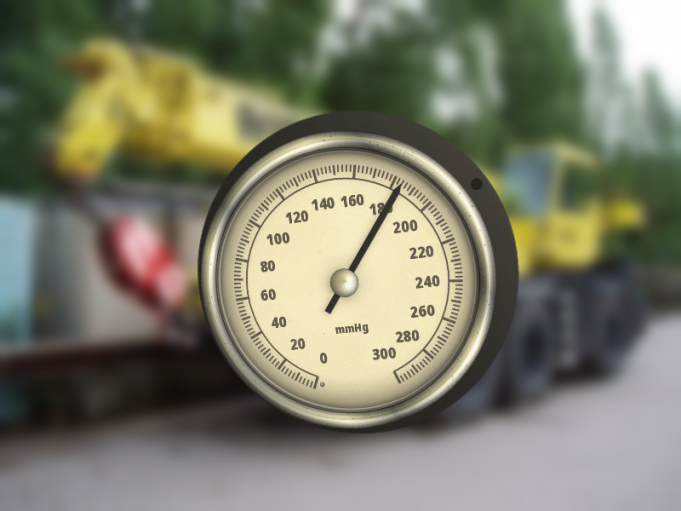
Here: 184 mmHg
